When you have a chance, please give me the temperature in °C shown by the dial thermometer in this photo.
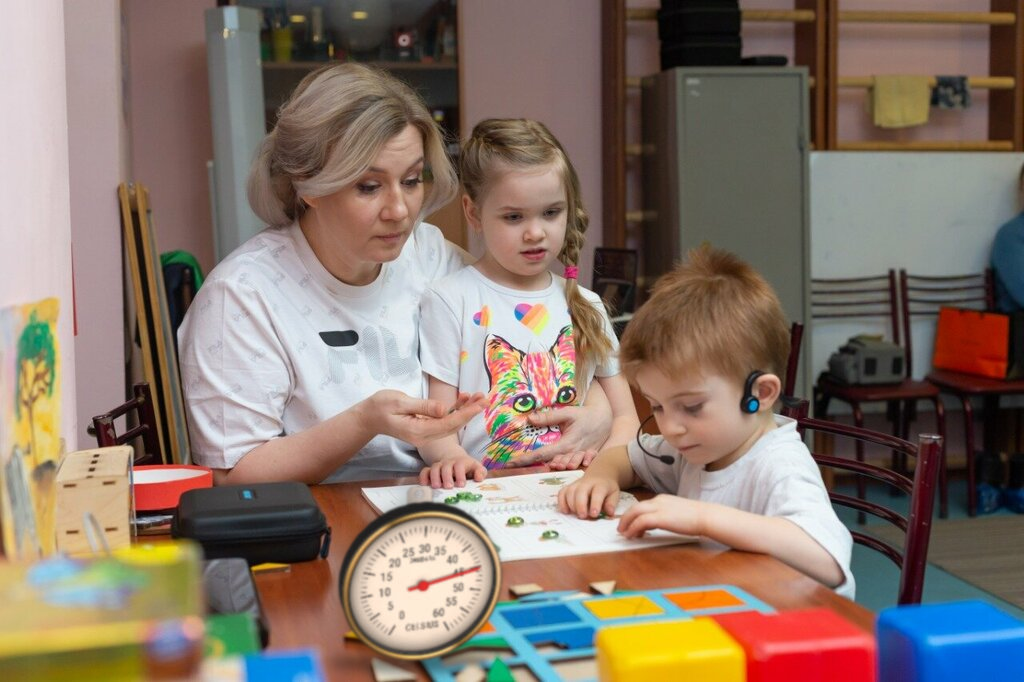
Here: 45 °C
